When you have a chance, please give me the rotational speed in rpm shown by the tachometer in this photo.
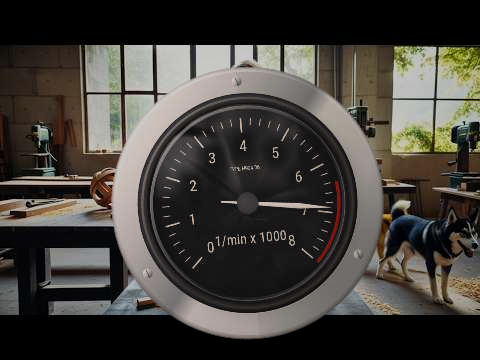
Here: 6900 rpm
